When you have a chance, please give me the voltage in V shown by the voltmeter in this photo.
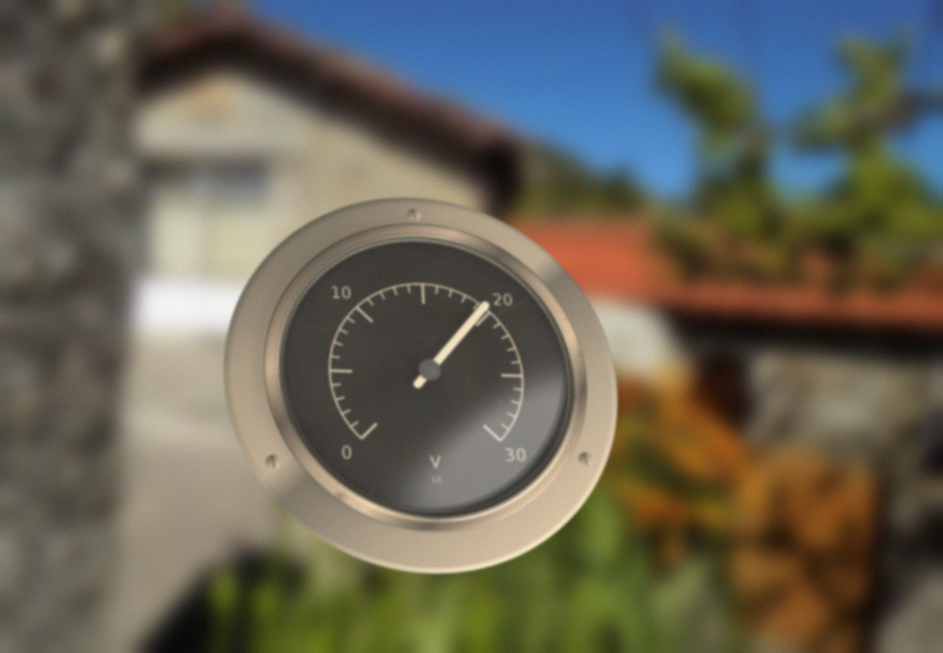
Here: 19.5 V
